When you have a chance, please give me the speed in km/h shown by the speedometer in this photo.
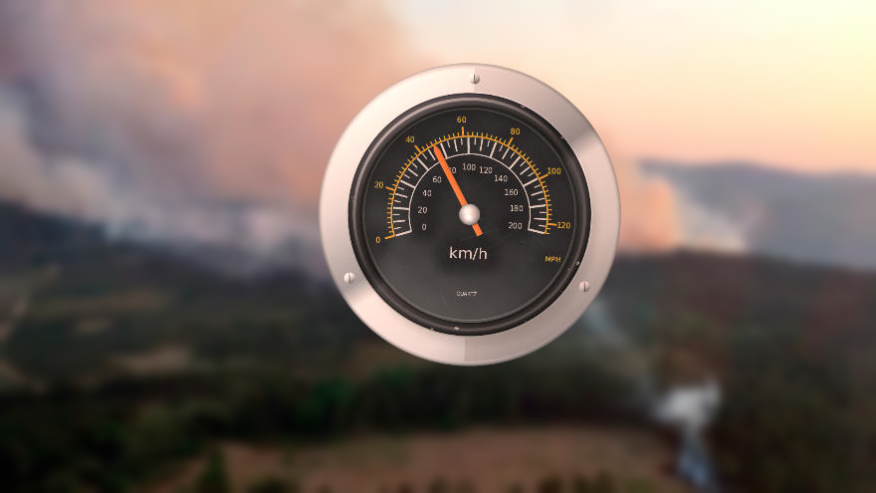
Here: 75 km/h
